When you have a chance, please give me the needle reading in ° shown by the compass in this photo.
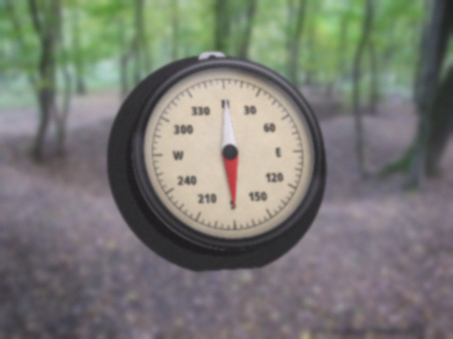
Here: 180 °
